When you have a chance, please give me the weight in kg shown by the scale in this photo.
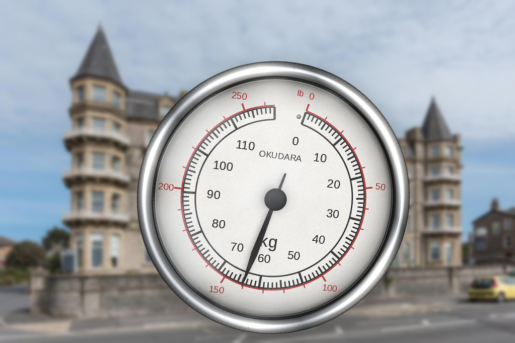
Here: 64 kg
